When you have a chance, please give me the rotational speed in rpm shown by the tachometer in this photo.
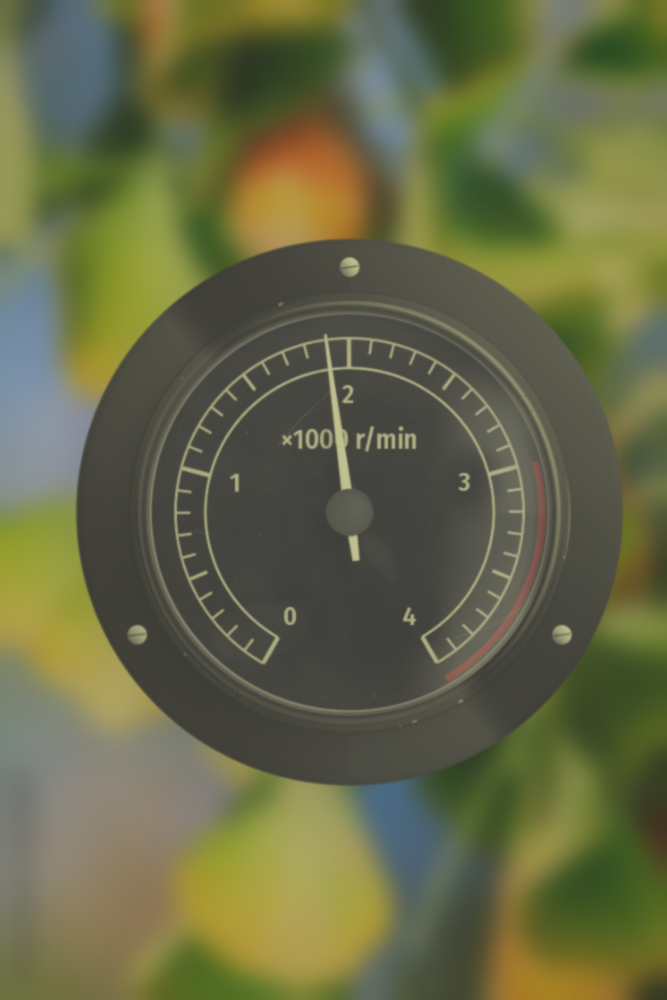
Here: 1900 rpm
